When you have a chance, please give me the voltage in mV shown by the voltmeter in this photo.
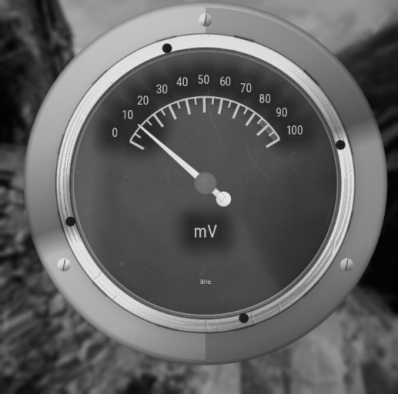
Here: 10 mV
